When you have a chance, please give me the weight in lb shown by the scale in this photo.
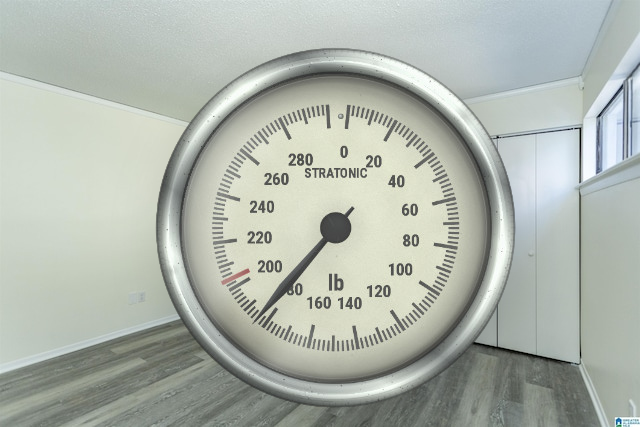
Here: 184 lb
